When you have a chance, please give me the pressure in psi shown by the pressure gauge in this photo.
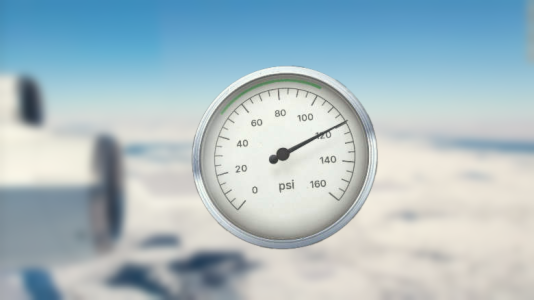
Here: 120 psi
